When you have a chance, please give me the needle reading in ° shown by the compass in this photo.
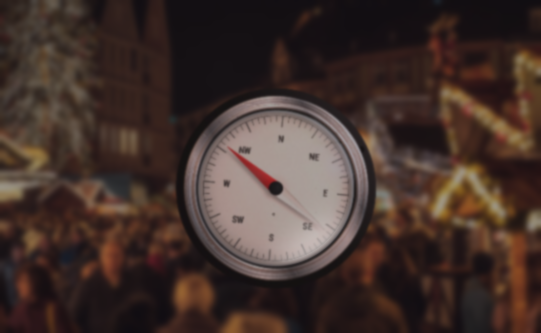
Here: 305 °
